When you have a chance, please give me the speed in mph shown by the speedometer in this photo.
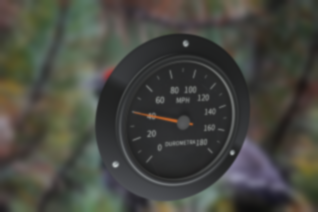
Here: 40 mph
